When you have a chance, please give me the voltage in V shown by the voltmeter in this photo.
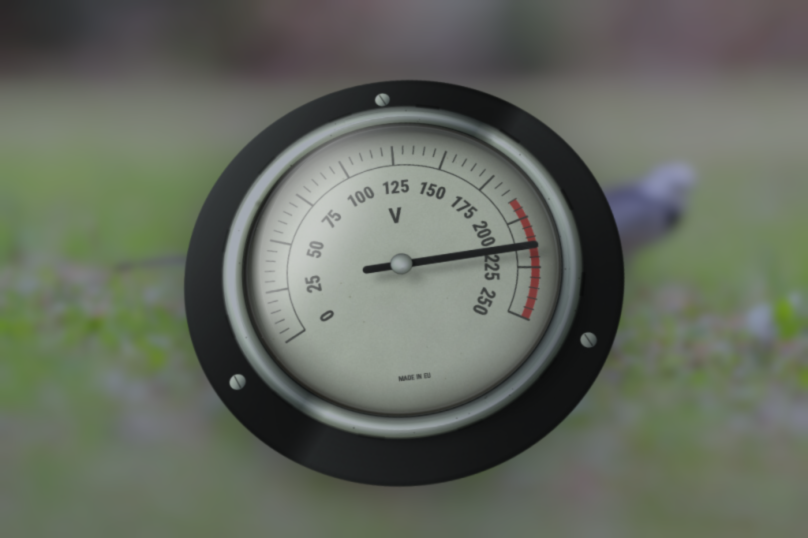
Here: 215 V
